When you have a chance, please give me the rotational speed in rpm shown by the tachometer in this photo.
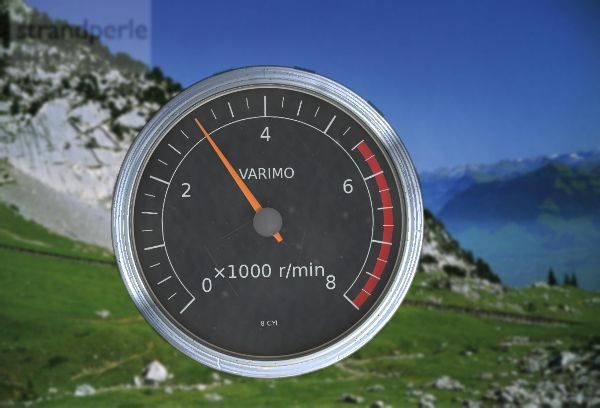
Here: 3000 rpm
